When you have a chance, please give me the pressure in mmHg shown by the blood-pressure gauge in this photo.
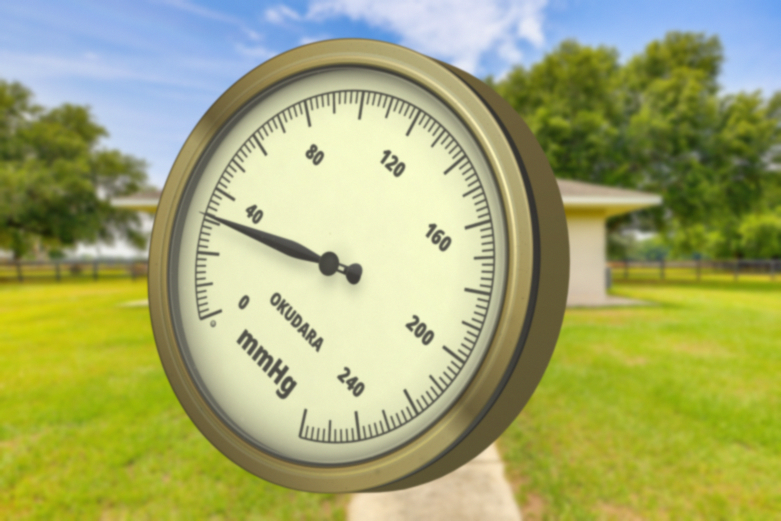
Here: 32 mmHg
